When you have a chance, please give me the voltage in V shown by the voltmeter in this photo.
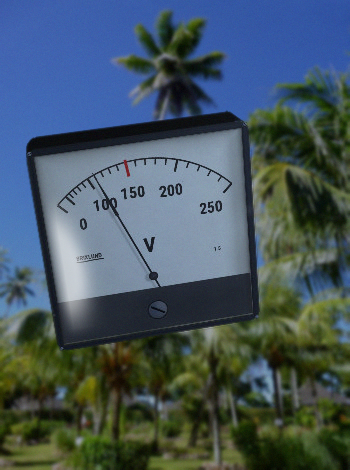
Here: 110 V
